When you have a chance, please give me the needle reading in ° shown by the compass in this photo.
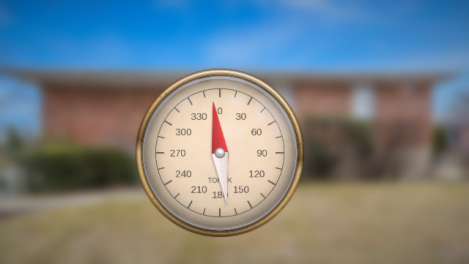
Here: 352.5 °
